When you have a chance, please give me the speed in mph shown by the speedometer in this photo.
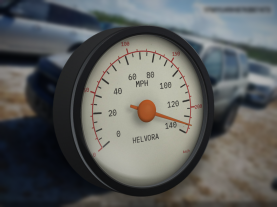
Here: 135 mph
